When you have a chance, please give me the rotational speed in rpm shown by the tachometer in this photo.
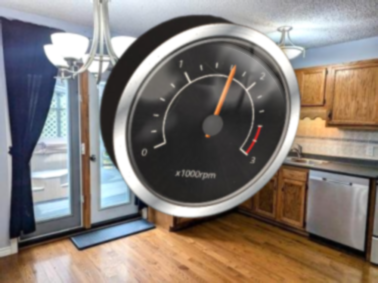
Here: 1600 rpm
